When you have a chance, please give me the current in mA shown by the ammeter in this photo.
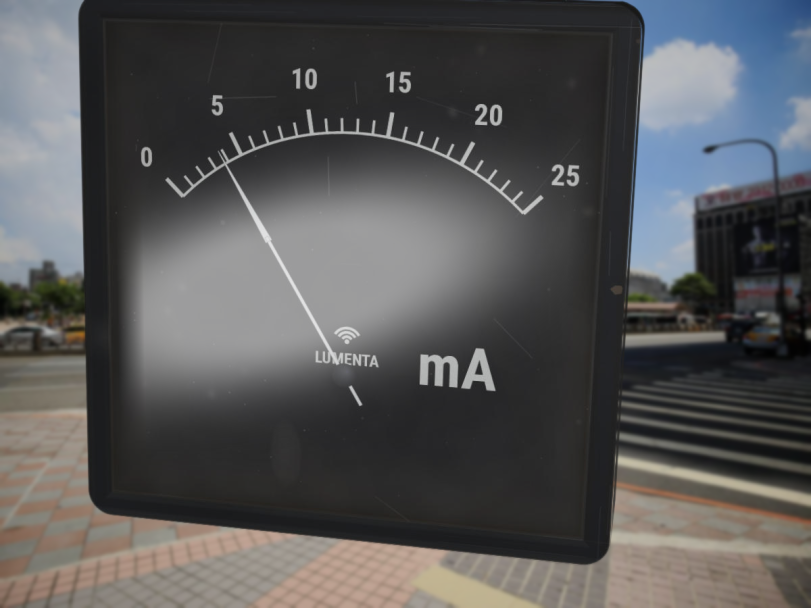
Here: 4 mA
